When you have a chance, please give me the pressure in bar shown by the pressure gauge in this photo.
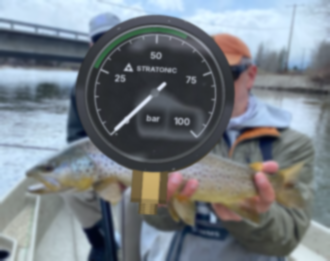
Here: 0 bar
